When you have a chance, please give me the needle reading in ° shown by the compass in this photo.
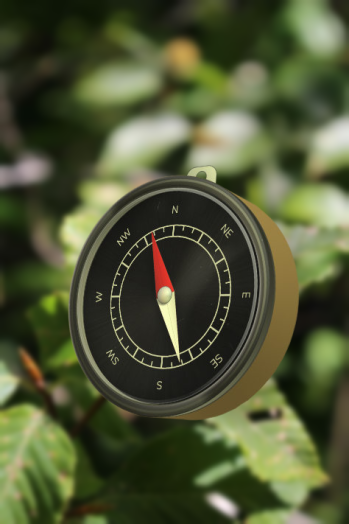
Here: 340 °
